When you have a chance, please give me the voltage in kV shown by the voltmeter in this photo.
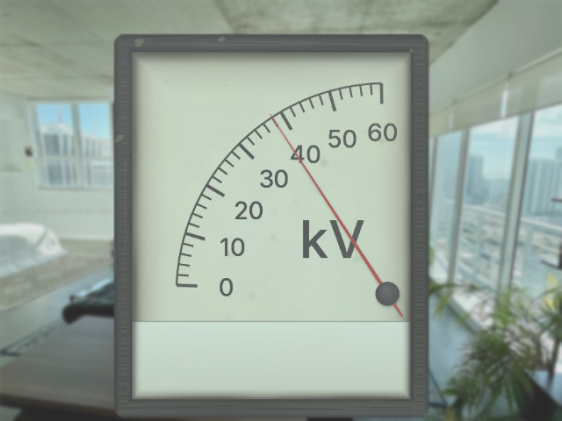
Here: 38 kV
